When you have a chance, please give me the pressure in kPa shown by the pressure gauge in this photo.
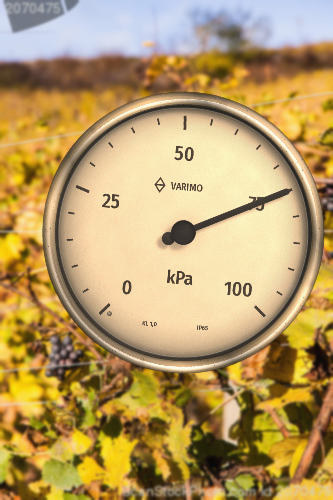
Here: 75 kPa
